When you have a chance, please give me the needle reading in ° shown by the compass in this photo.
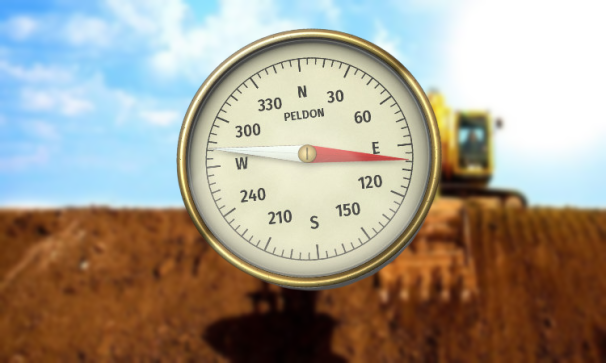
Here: 100 °
